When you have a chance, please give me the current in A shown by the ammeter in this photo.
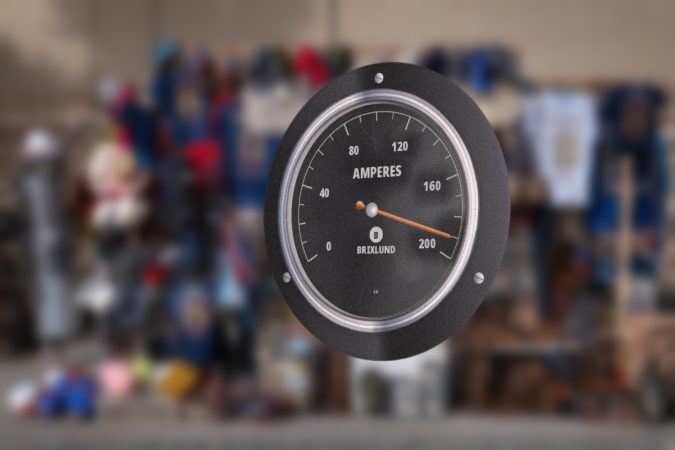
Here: 190 A
